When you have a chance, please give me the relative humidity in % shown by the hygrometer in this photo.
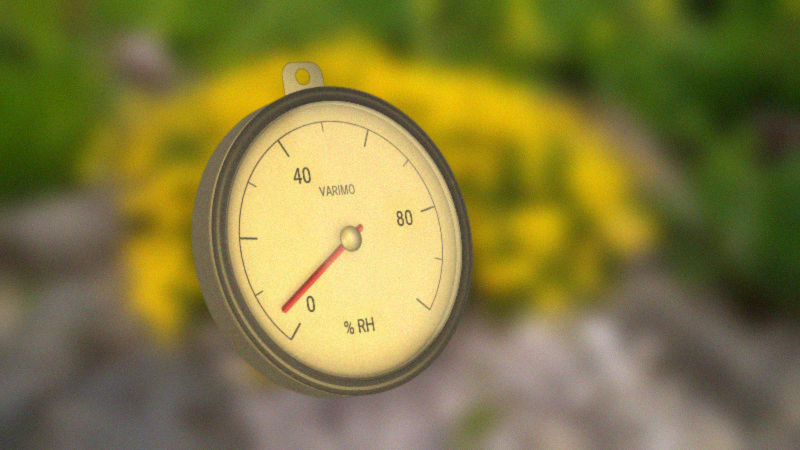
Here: 5 %
